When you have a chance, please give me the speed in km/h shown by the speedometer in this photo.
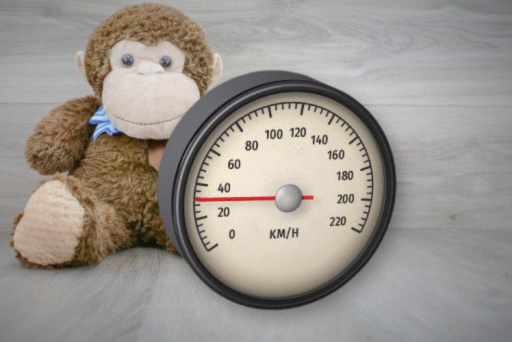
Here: 32 km/h
